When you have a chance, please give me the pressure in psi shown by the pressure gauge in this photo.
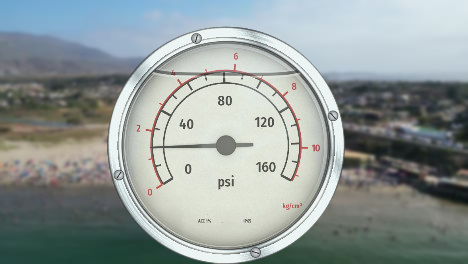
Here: 20 psi
